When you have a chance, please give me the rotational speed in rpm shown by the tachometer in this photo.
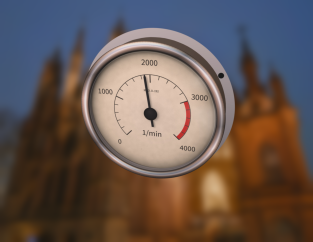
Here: 1900 rpm
